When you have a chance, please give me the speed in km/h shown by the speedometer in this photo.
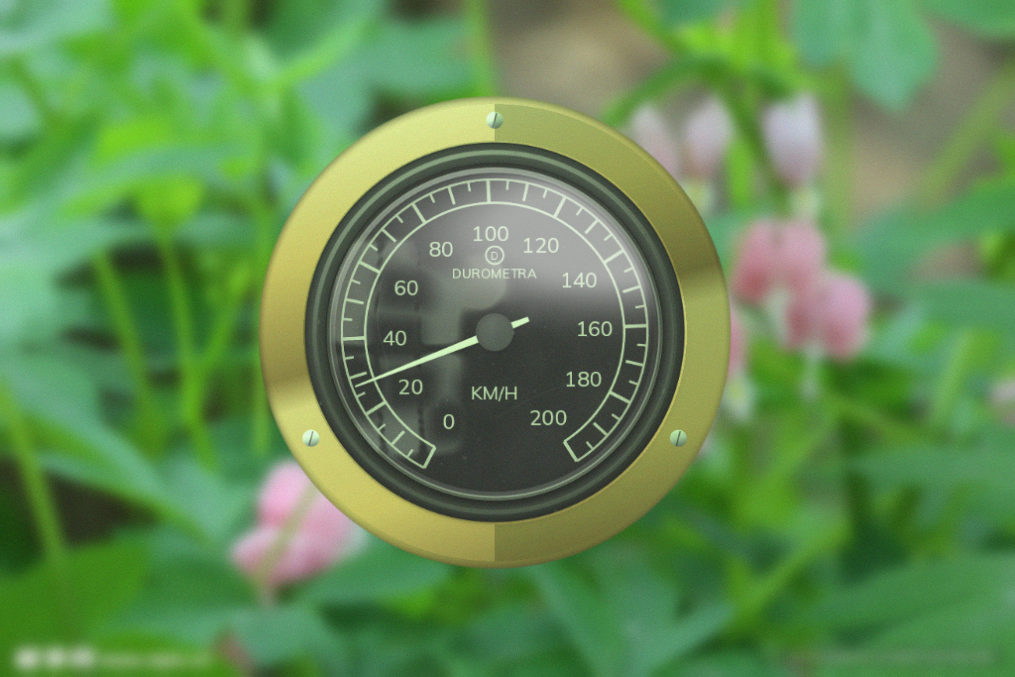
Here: 27.5 km/h
